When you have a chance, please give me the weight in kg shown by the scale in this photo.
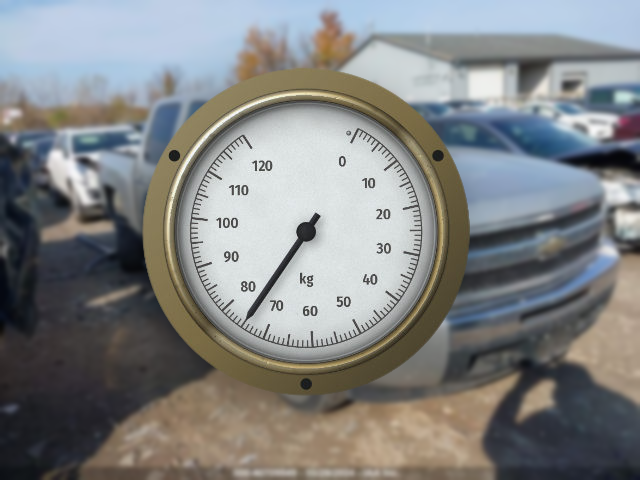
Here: 75 kg
